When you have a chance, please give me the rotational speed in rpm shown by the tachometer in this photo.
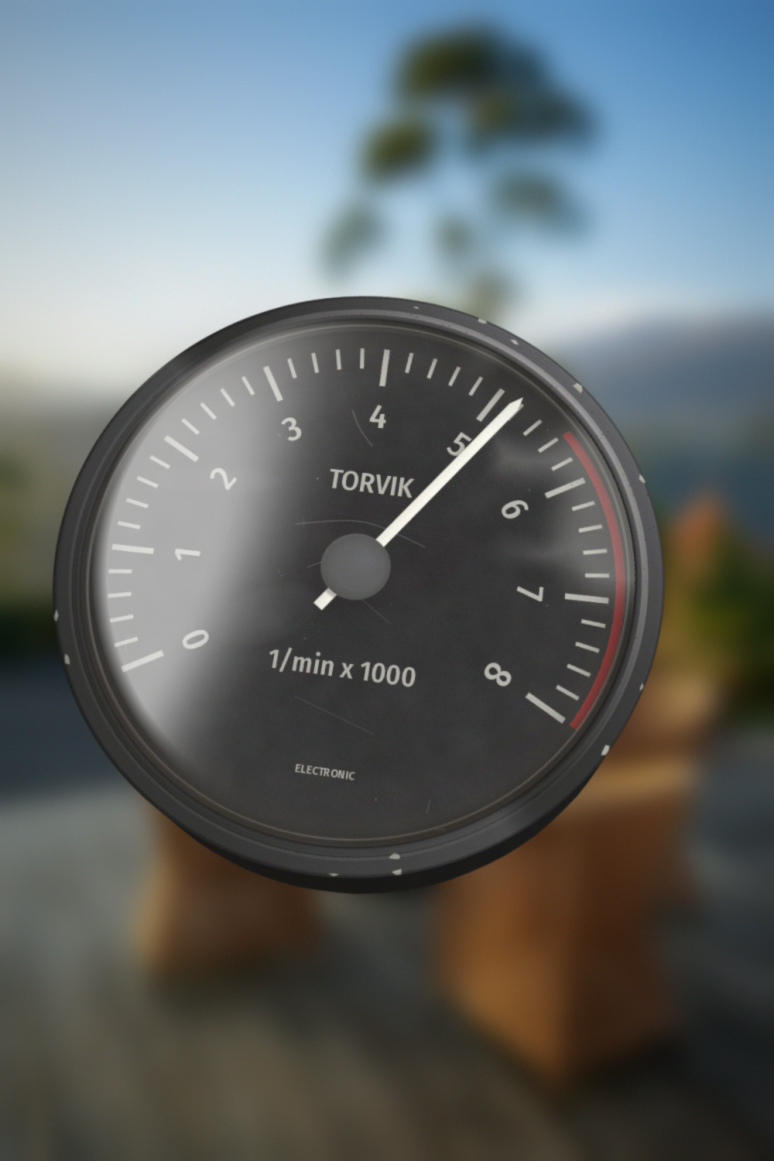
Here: 5200 rpm
